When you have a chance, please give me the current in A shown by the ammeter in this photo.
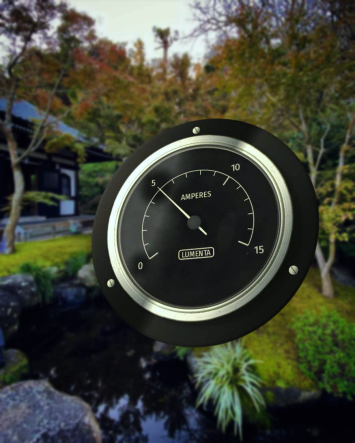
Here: 5 A
